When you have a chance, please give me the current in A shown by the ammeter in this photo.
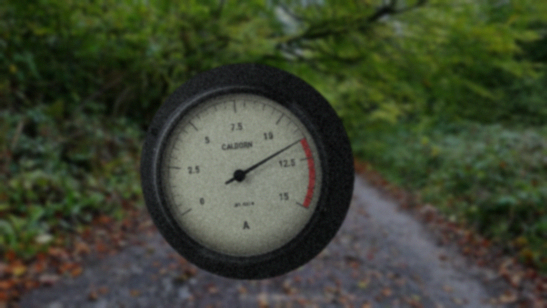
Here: 11.5 A
